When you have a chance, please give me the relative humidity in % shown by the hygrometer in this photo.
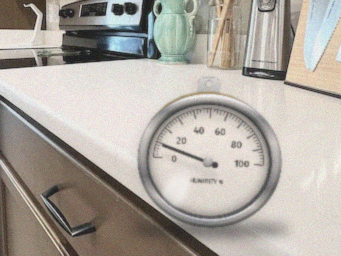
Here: 10 %
